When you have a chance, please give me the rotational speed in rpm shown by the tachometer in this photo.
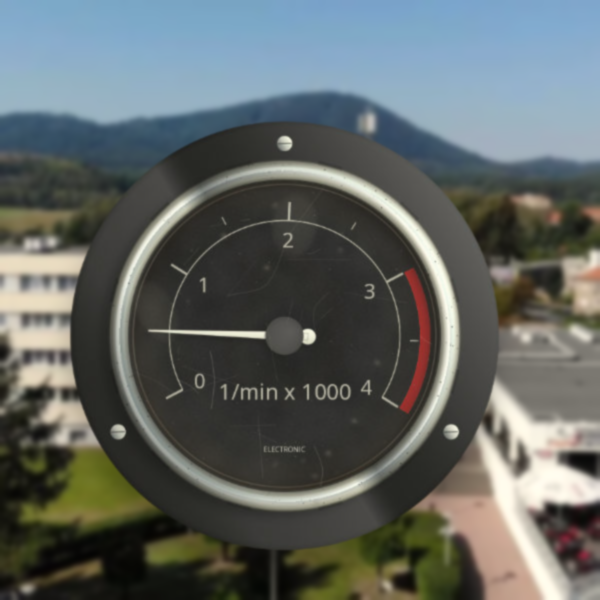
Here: 500 rpm
